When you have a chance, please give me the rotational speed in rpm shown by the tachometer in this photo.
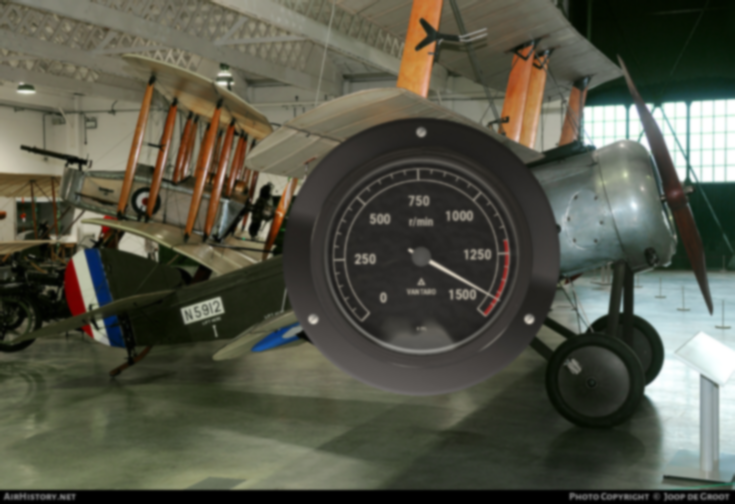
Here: 1425 rpm
